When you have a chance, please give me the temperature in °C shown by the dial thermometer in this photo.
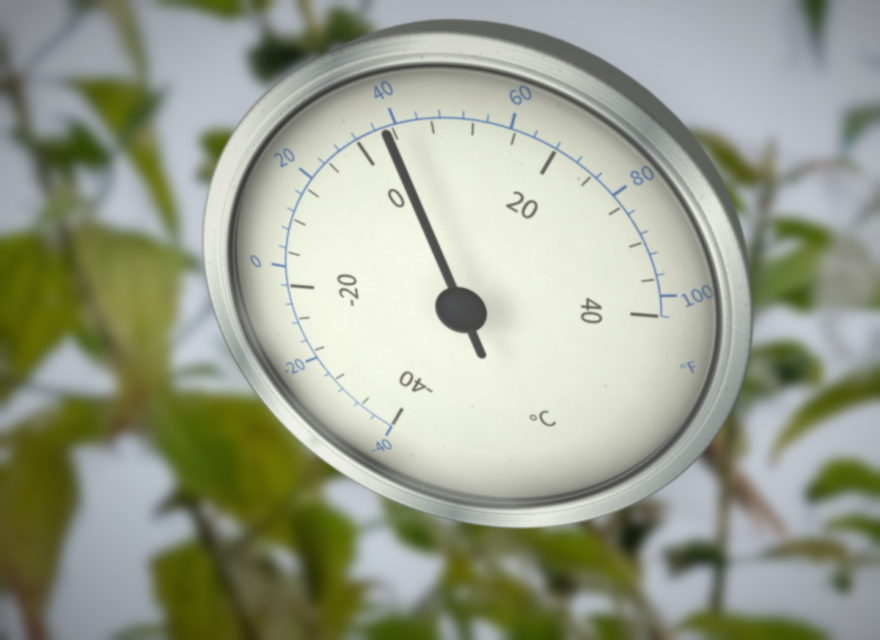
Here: 4 °C
